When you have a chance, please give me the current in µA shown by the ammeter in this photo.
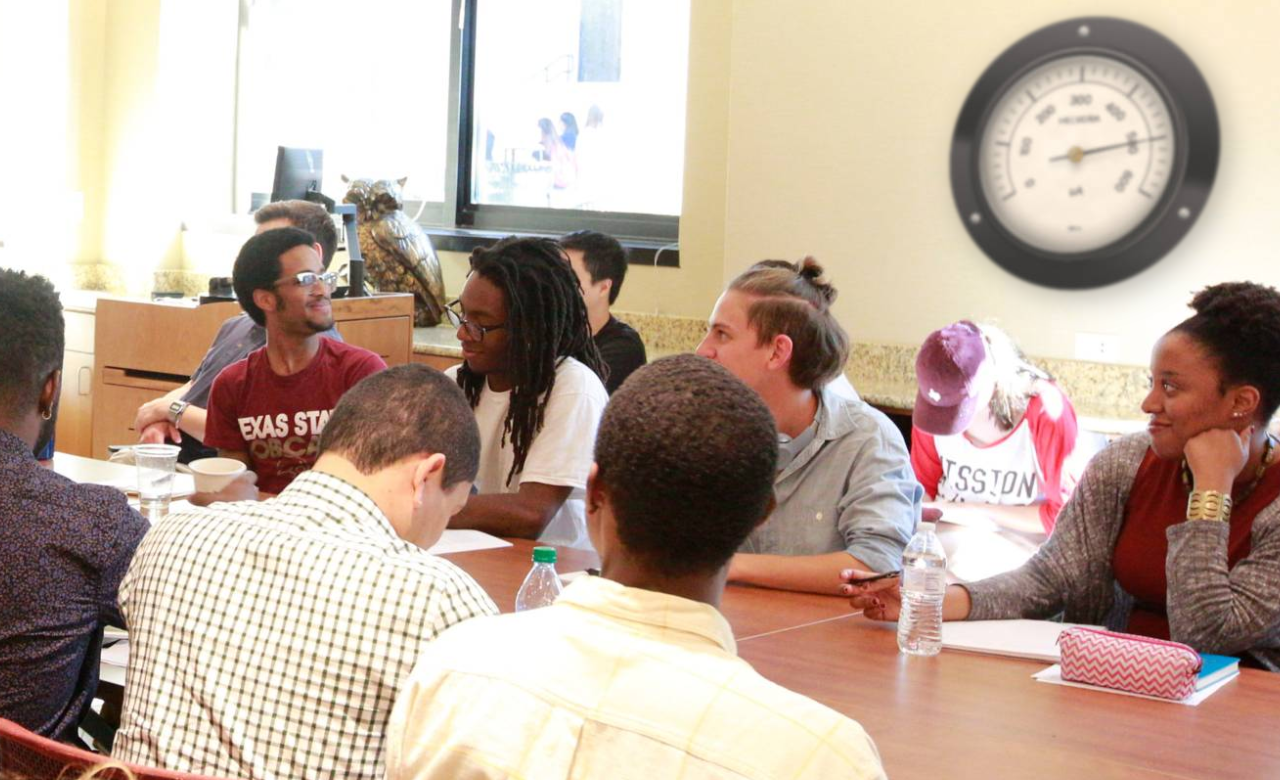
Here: 500 µA
